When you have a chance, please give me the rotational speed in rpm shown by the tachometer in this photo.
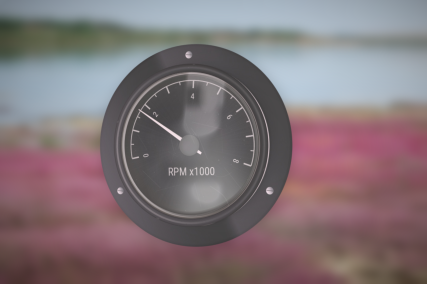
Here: 1750 rpm
